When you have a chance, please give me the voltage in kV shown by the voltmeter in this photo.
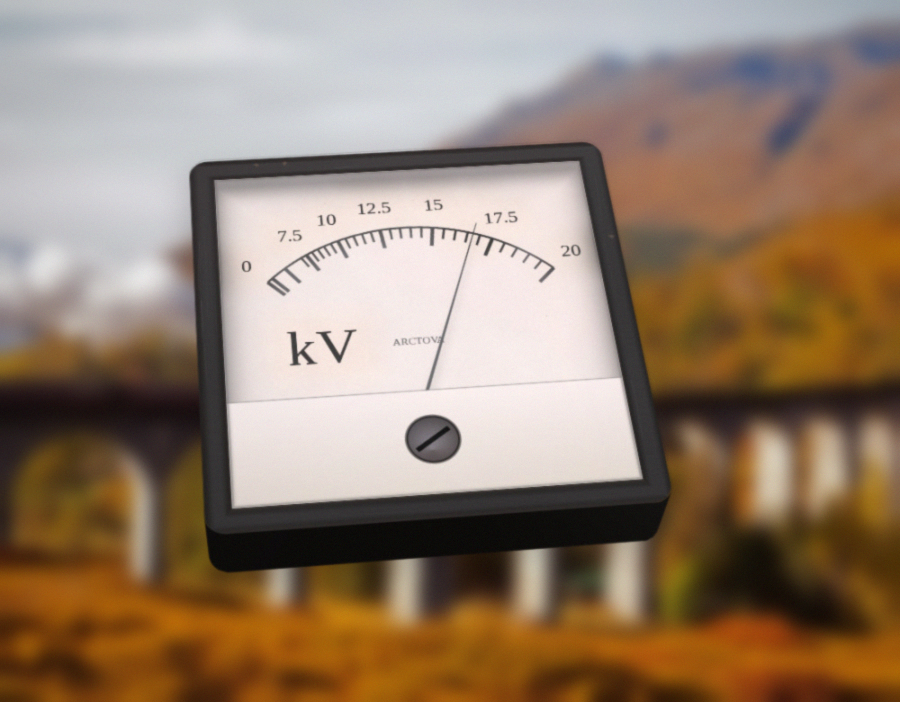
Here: 16.75 kV
